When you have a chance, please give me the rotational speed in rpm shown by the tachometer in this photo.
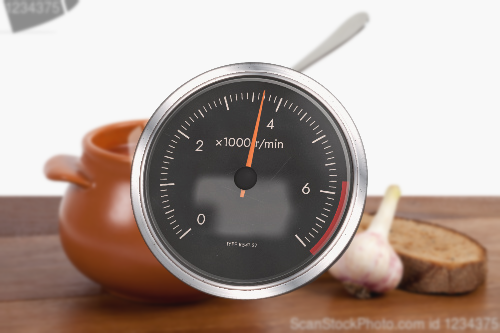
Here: 3700 rpm
